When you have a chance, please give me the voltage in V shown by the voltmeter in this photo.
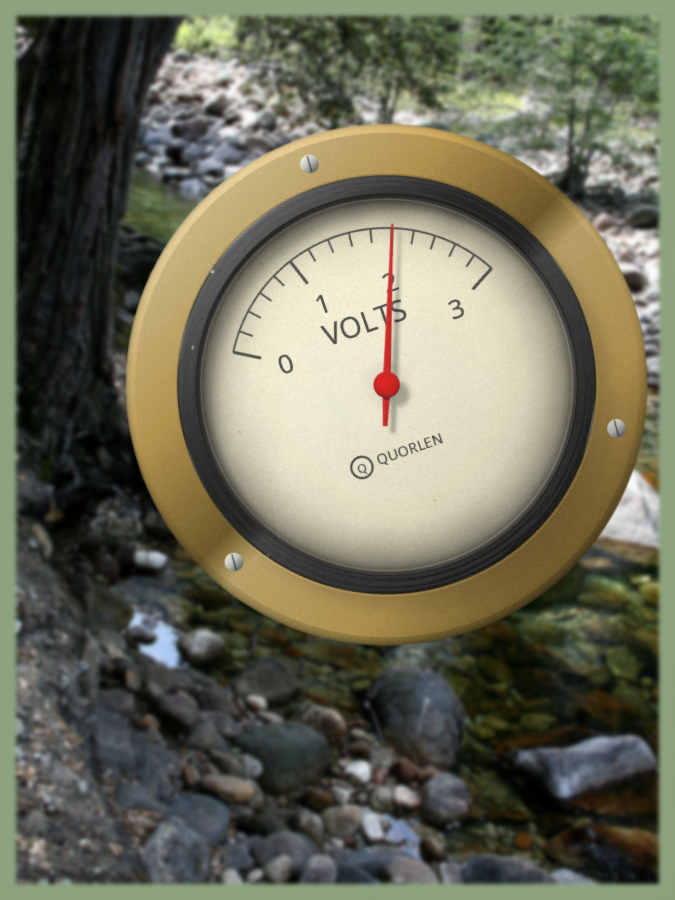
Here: 2 V
